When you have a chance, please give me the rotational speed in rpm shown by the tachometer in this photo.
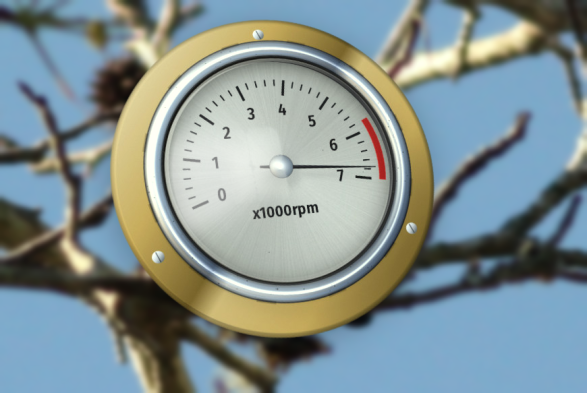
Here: 6800 rpm
